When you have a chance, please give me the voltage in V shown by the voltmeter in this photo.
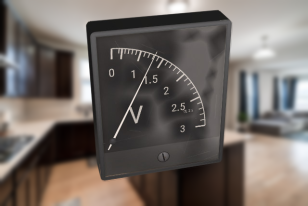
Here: 1.3 V
